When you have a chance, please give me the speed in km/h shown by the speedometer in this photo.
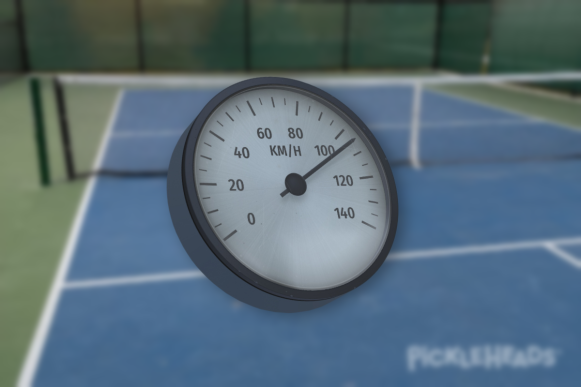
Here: 105 km/h
